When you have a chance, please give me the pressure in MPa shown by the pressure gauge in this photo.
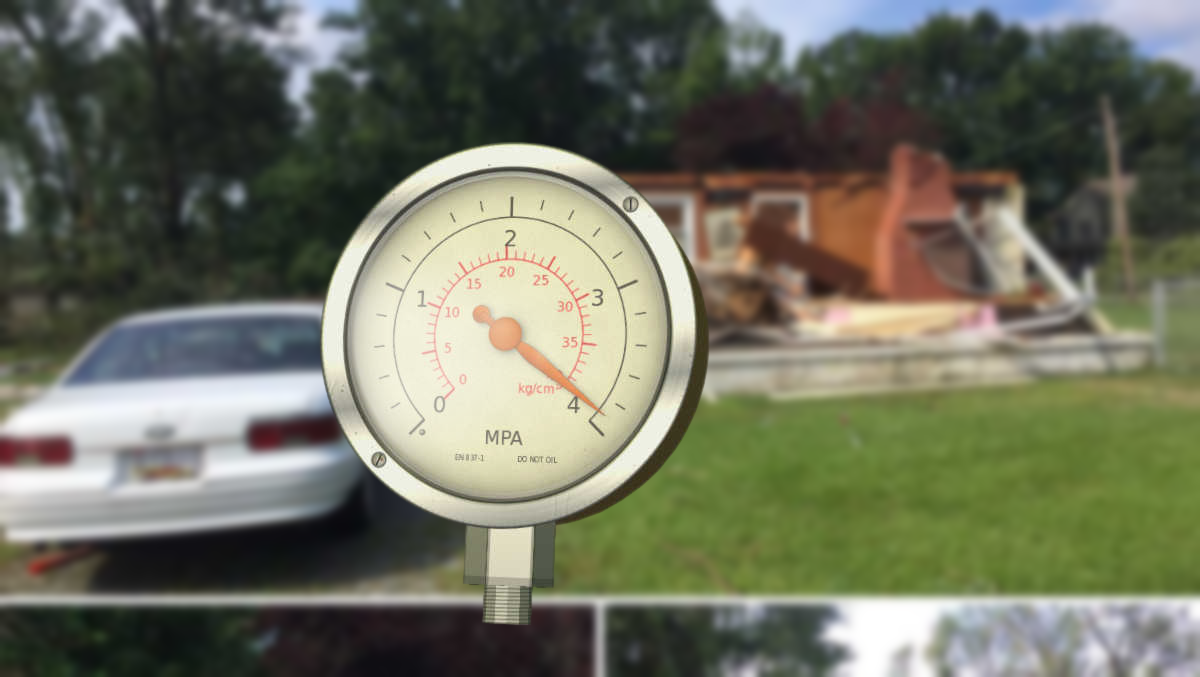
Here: 3.9 MPa
